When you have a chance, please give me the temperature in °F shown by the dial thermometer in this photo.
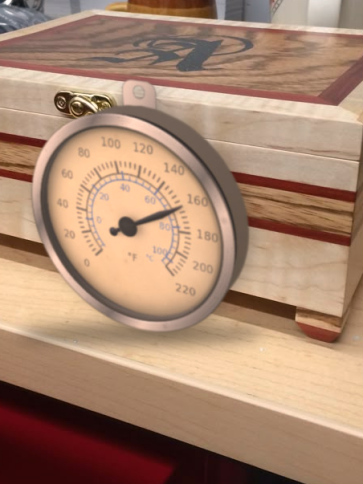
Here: 160 °F
